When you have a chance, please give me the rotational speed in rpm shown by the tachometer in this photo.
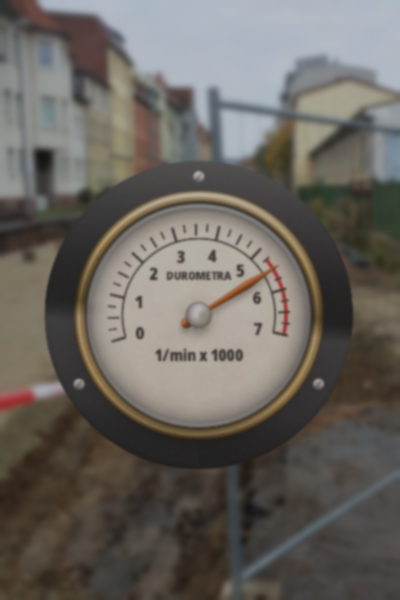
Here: 5500 rpm
